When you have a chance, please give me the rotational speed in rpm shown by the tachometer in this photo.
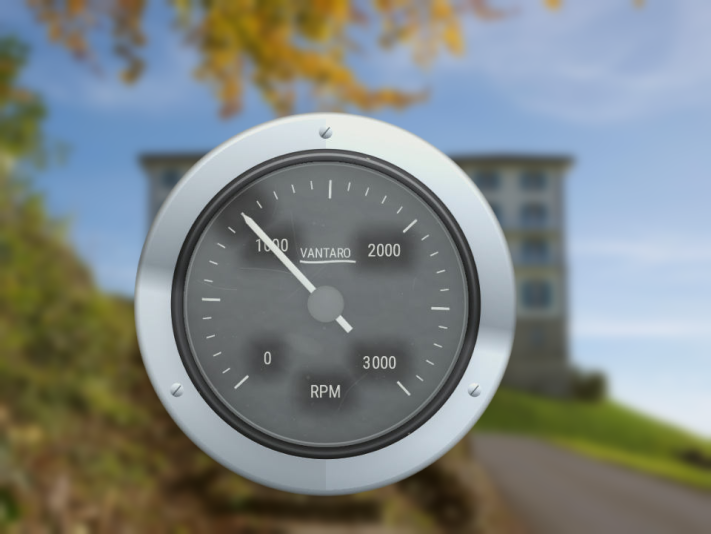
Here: 1000 rpm
